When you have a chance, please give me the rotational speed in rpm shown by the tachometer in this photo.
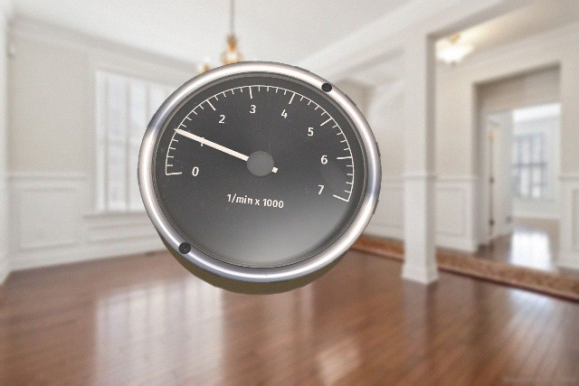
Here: 1000 rpm
